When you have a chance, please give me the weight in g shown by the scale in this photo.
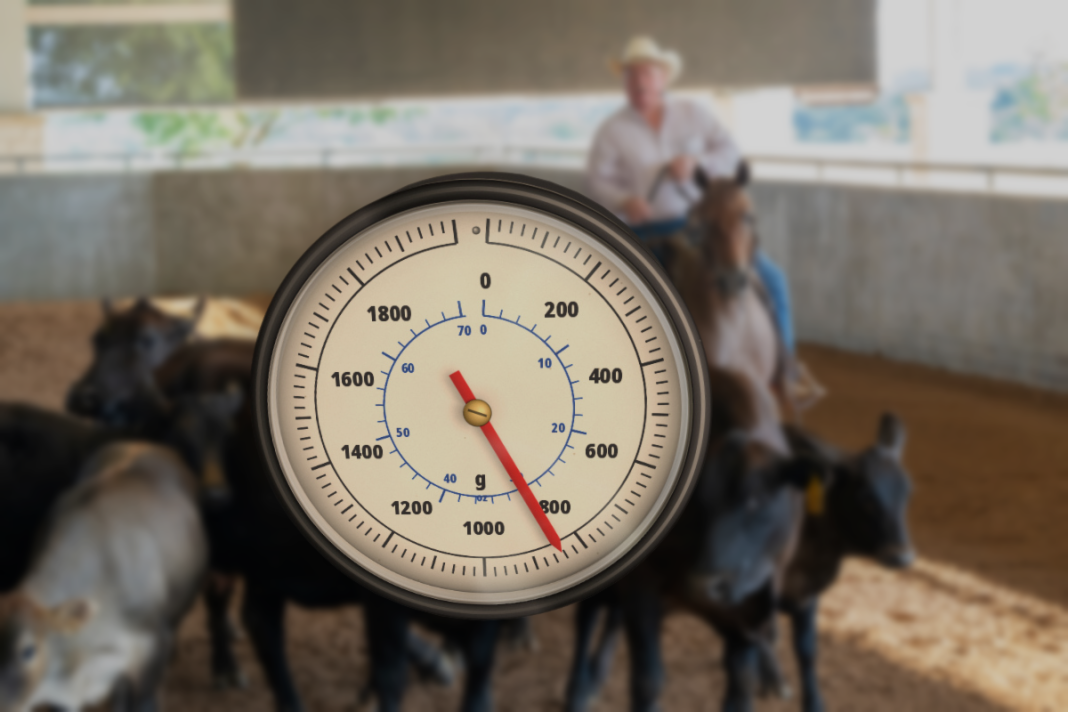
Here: 840 g
